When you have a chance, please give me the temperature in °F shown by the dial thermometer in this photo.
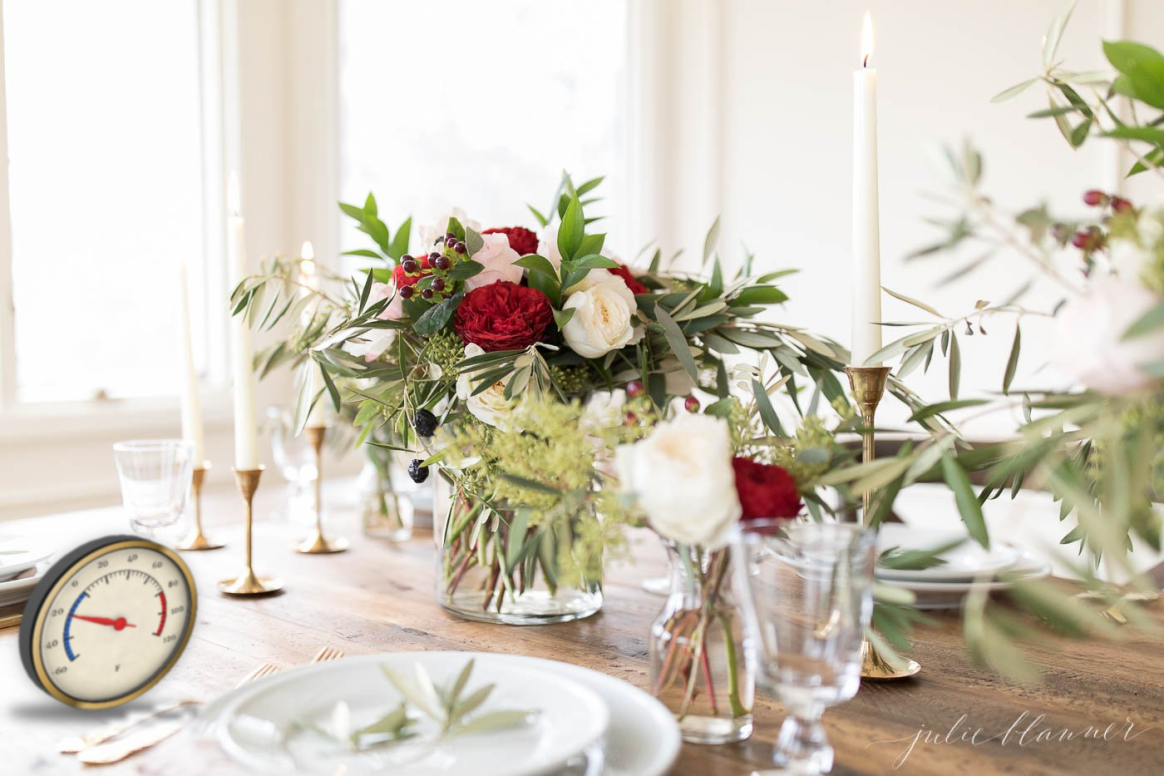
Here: -20 °F
